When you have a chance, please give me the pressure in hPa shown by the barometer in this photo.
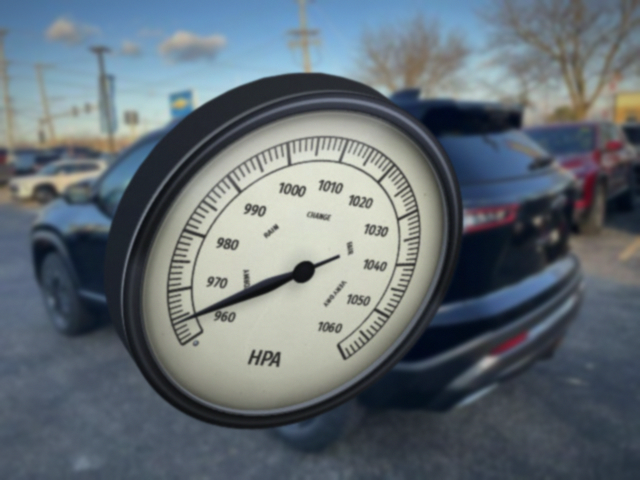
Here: 965 hPa
